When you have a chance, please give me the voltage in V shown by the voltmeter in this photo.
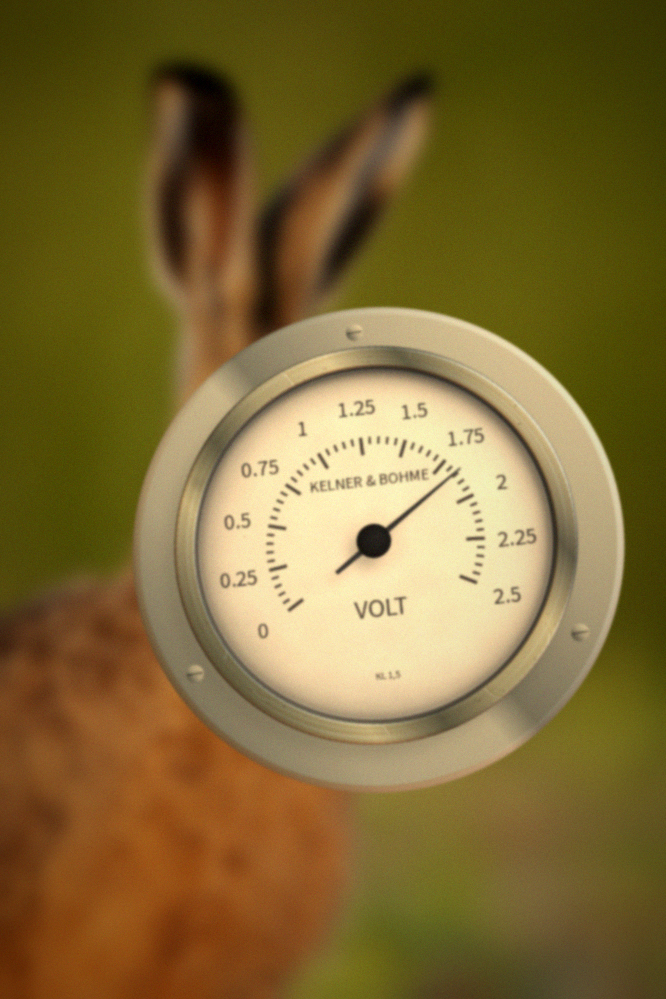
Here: 1.85 V
